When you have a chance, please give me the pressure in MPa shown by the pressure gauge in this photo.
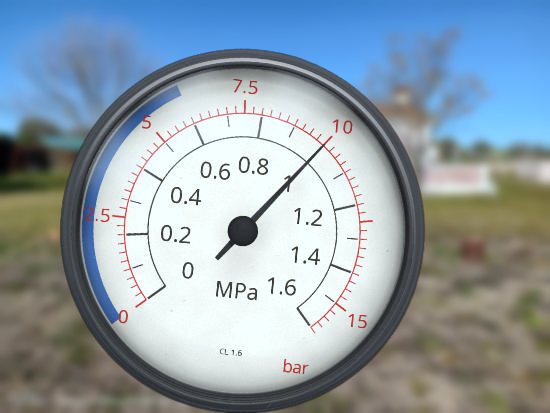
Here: 1 MPa
